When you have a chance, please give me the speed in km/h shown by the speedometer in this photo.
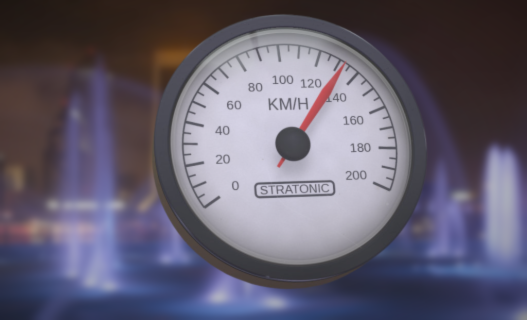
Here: 132.5 km/h
